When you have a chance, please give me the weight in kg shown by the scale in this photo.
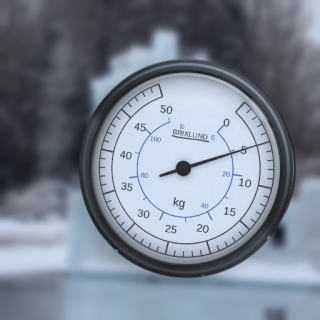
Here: 5 kg
